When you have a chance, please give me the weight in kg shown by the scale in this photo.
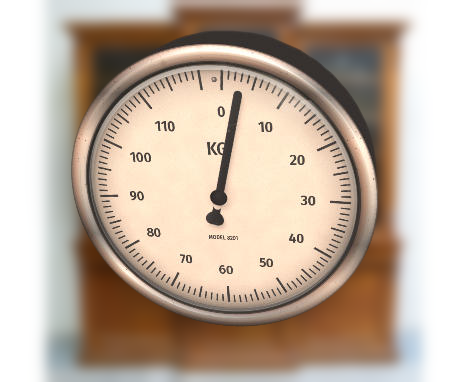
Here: 3 kg
